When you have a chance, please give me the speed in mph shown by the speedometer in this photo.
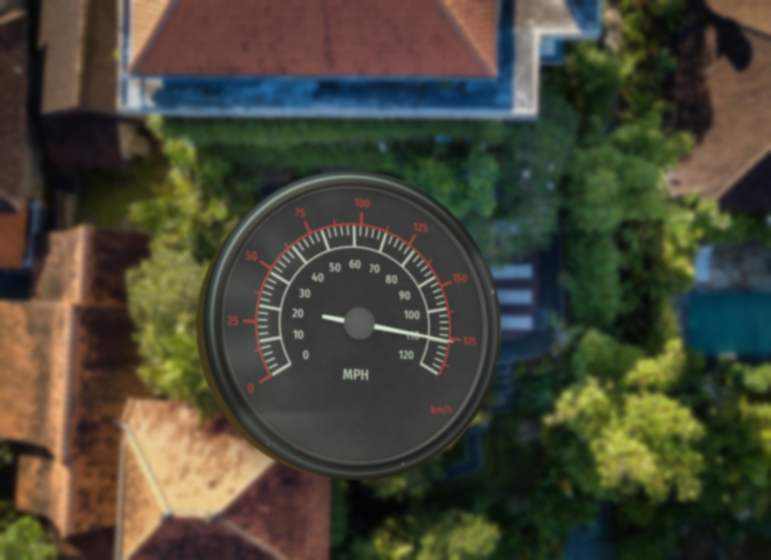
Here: 110 mph
